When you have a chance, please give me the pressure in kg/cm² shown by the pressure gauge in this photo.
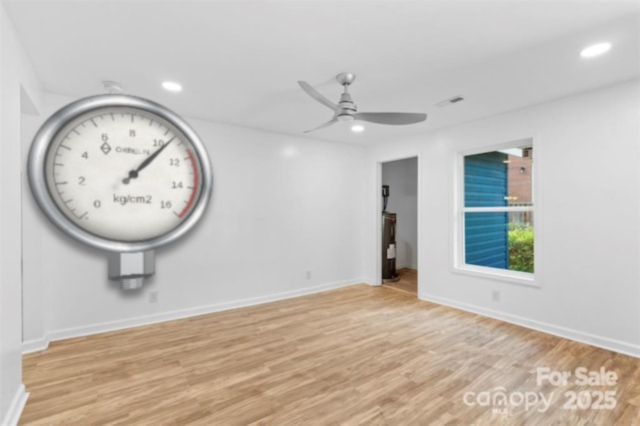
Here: 10.5 kg/cm²
